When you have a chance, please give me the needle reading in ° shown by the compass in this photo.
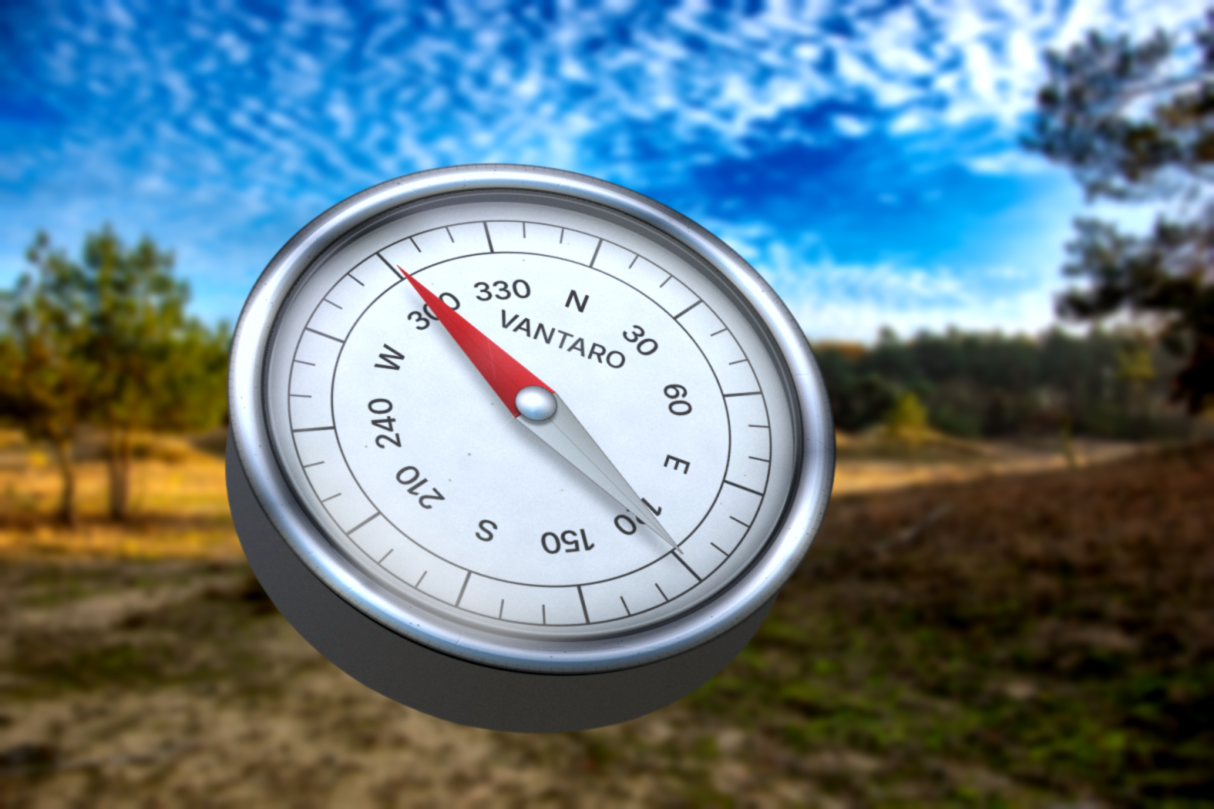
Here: 300 °
